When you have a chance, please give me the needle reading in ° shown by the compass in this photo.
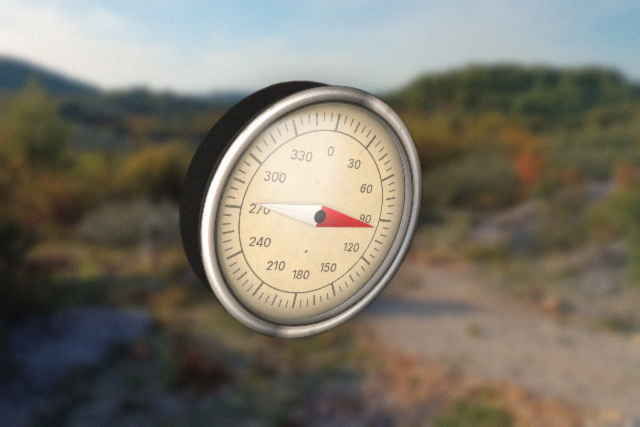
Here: 95 °
